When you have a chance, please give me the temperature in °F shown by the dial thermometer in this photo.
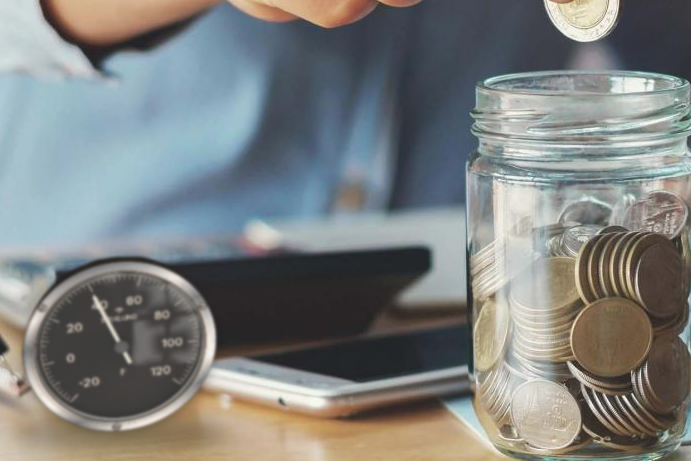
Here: 40 °F
